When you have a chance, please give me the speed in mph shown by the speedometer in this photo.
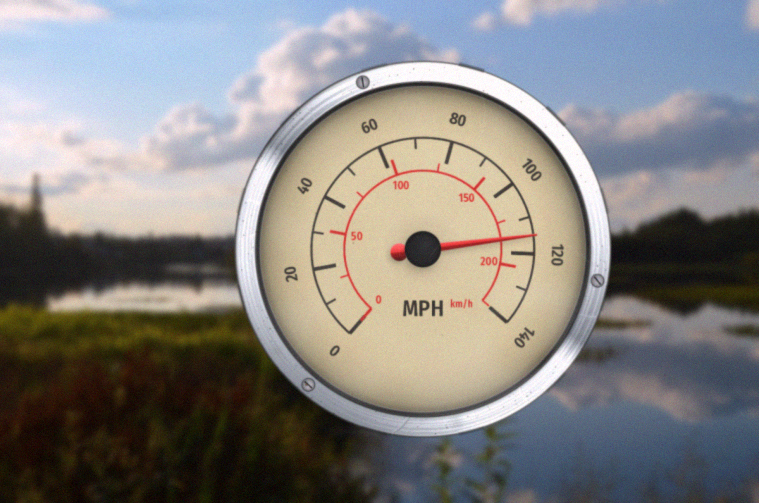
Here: 115 mph
